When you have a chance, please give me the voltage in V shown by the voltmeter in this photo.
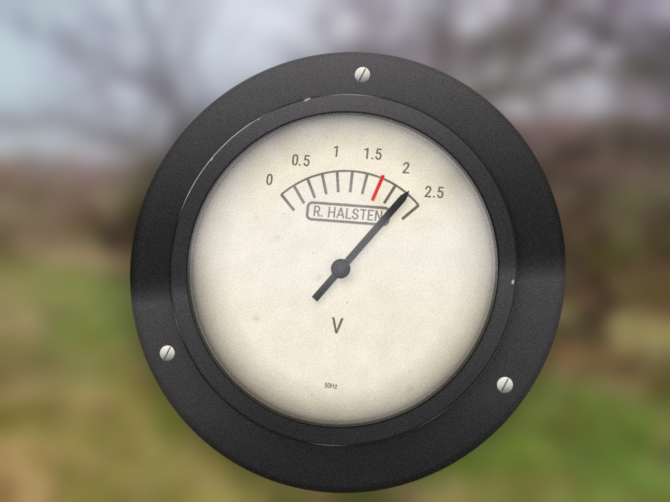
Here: 2.25 V
